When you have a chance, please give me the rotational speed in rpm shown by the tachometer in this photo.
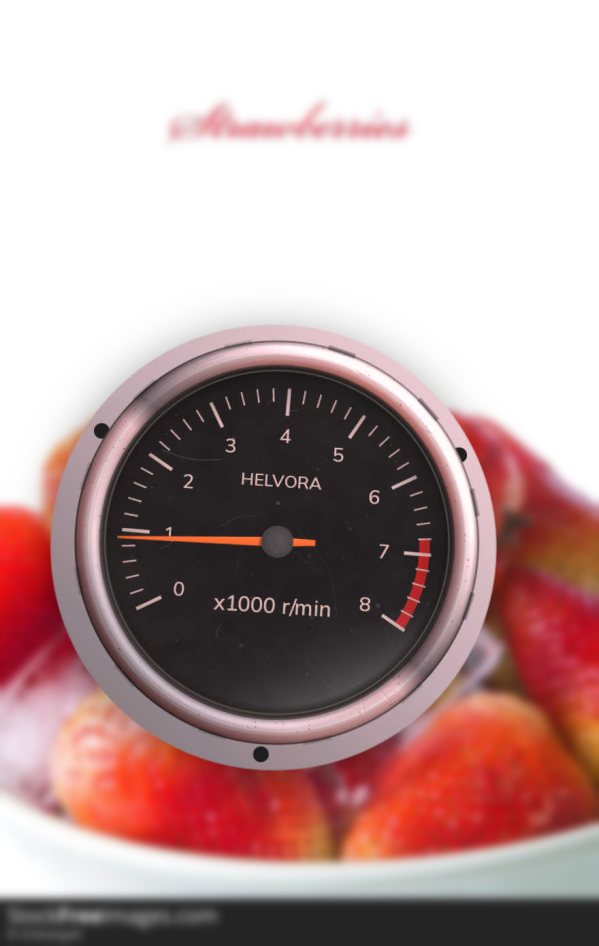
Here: 900 rpm
